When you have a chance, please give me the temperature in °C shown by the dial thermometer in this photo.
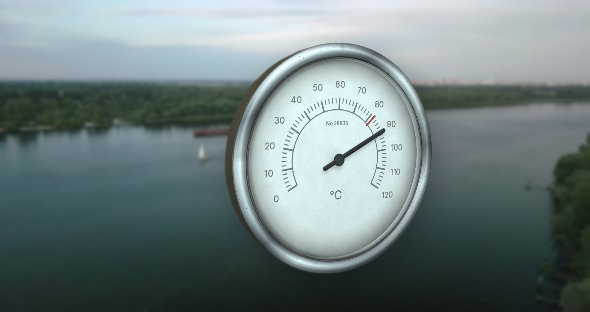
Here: 90 °C
